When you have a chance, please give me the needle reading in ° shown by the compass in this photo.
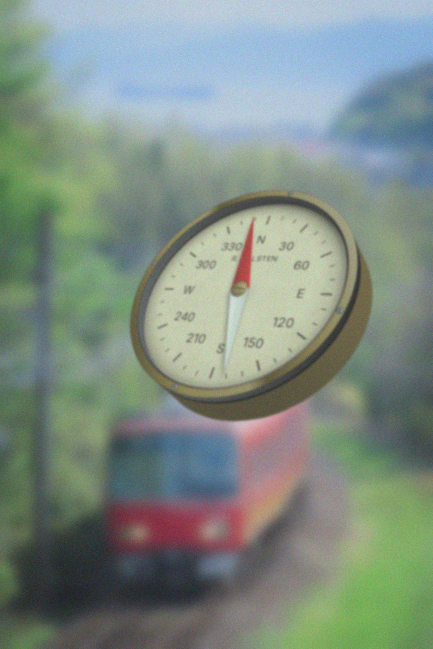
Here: 350 °
